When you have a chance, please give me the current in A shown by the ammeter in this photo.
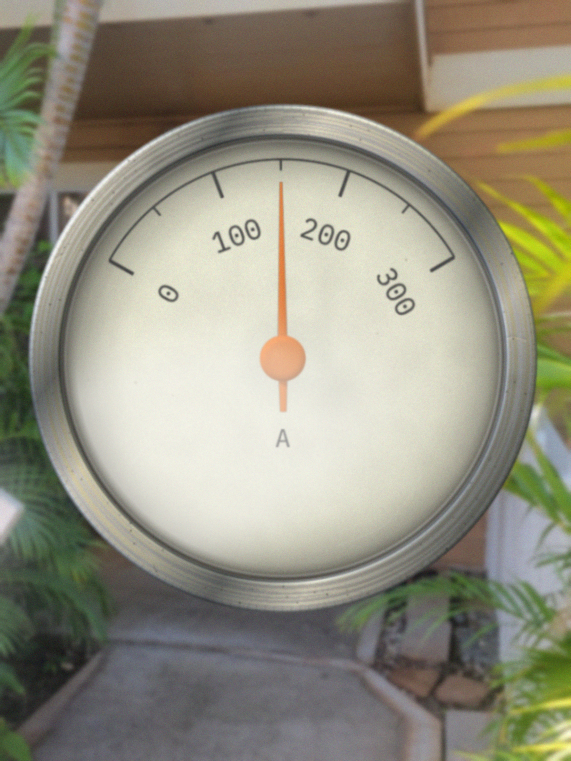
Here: 150 A
